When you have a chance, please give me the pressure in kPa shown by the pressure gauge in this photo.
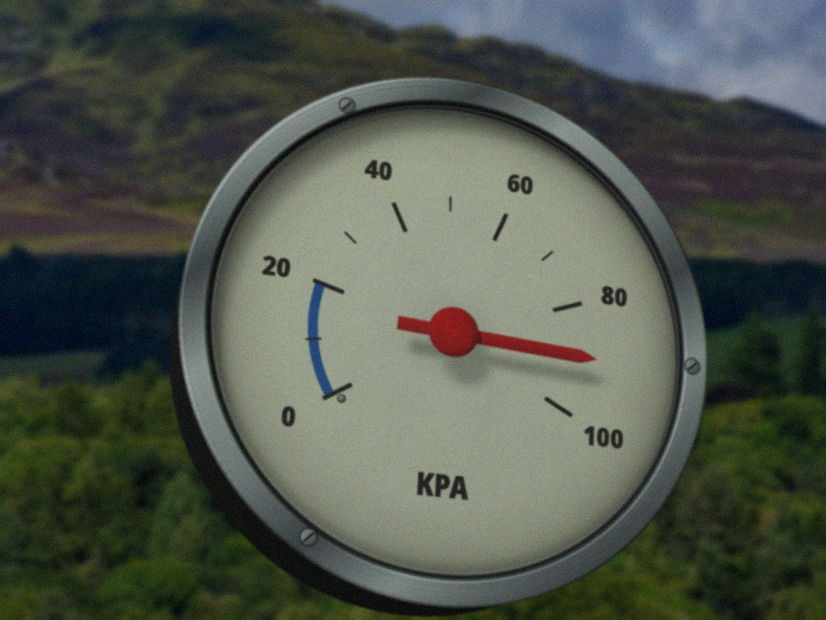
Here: 90 kPa
